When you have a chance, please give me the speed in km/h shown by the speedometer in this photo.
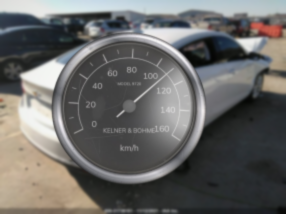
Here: 110 km/h
